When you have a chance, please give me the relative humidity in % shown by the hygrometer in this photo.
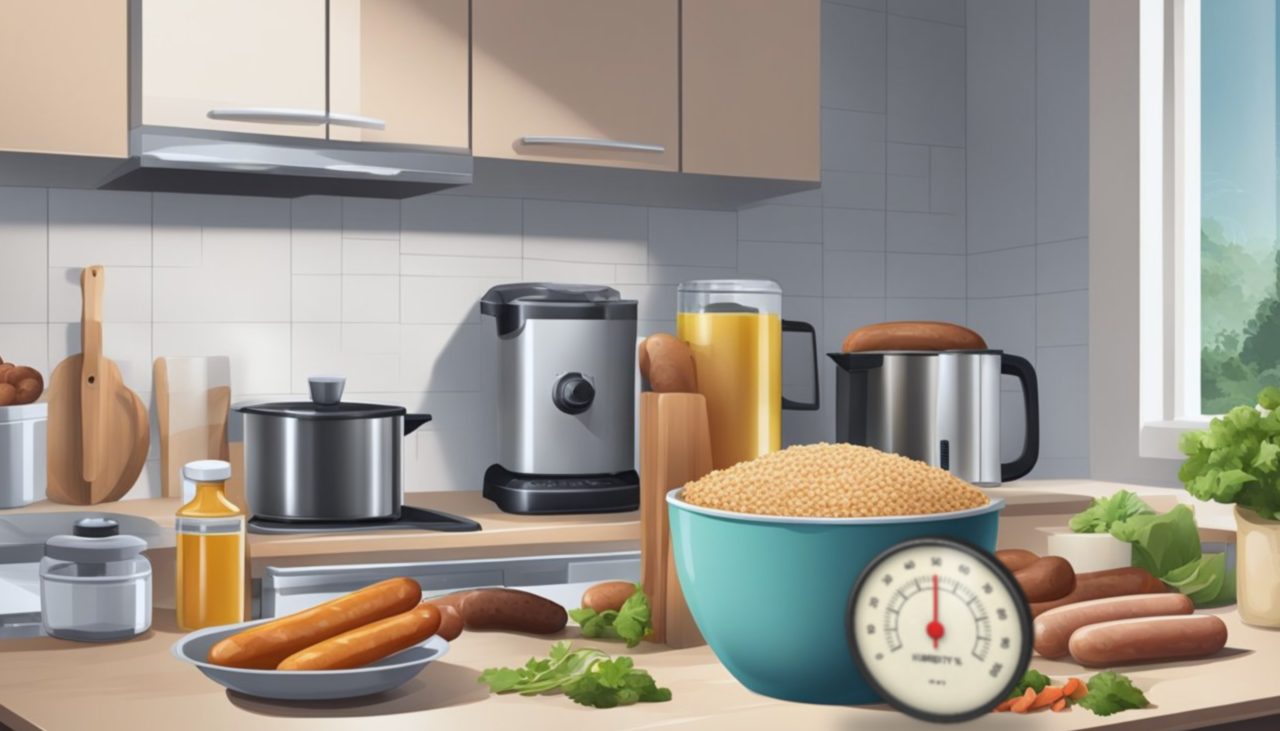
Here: 50 %
